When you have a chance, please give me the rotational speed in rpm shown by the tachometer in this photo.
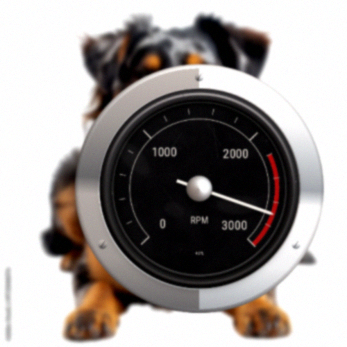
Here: 2700 rpm
